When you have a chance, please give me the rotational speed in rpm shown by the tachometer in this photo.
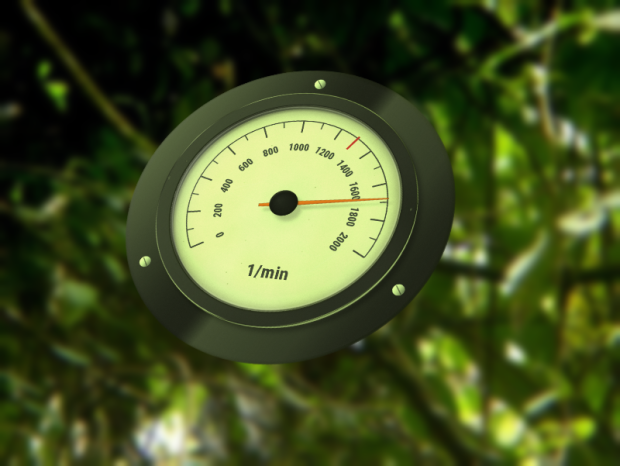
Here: 1700 rpm
